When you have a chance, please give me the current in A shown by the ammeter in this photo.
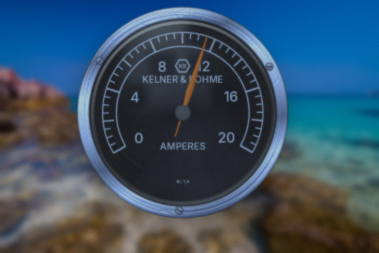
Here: 11.5 A
